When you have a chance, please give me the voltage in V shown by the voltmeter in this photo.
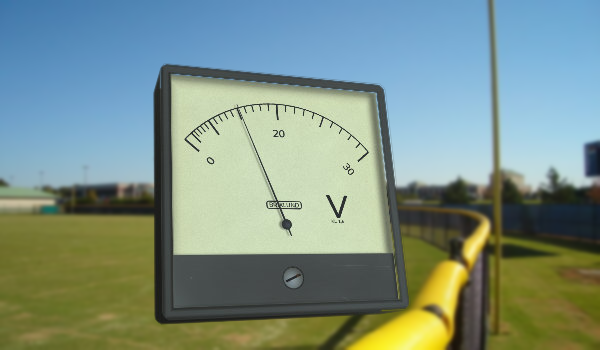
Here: 15 V
